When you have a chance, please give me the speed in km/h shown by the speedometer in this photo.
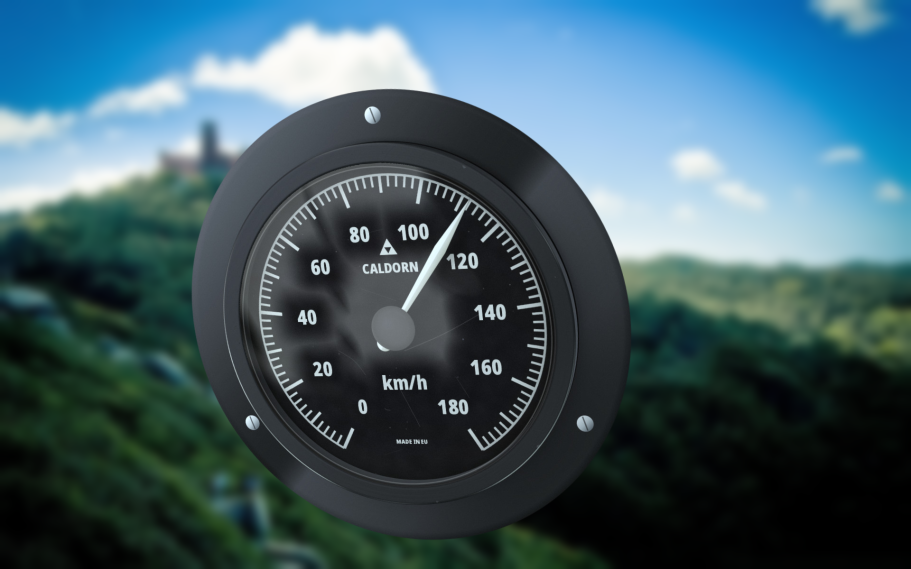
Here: 112 km/h
